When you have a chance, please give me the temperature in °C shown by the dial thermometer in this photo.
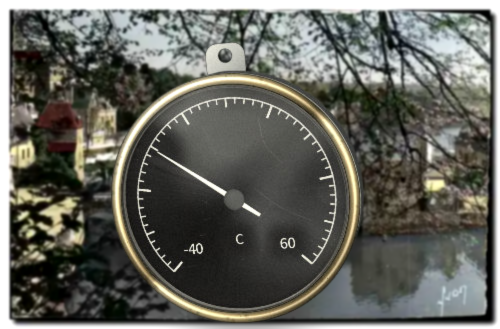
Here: -10 °C
